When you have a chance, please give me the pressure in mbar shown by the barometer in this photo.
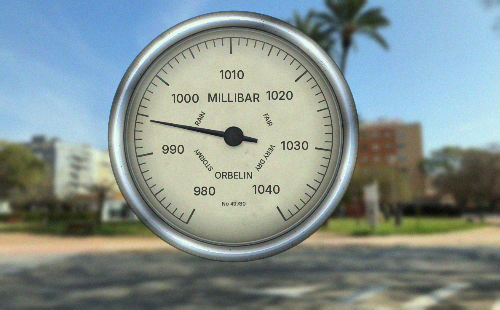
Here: 994.5 mbar
